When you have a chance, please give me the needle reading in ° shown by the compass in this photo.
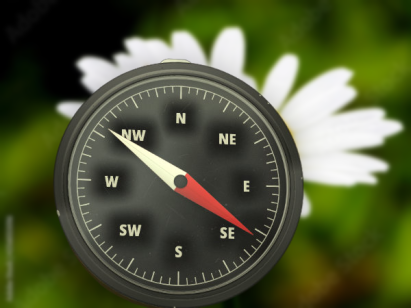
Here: 125 °
